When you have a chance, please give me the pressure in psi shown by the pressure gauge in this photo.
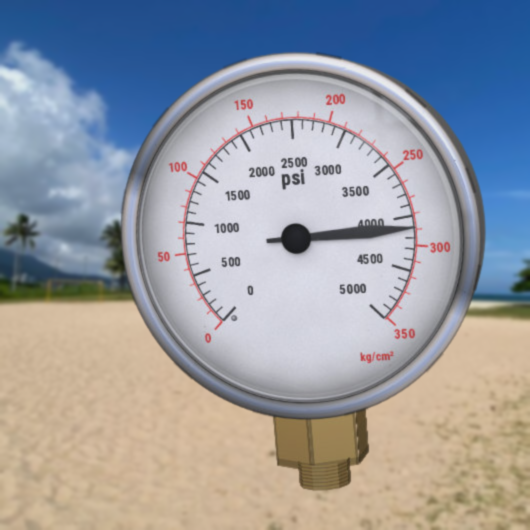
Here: 4100 psi
